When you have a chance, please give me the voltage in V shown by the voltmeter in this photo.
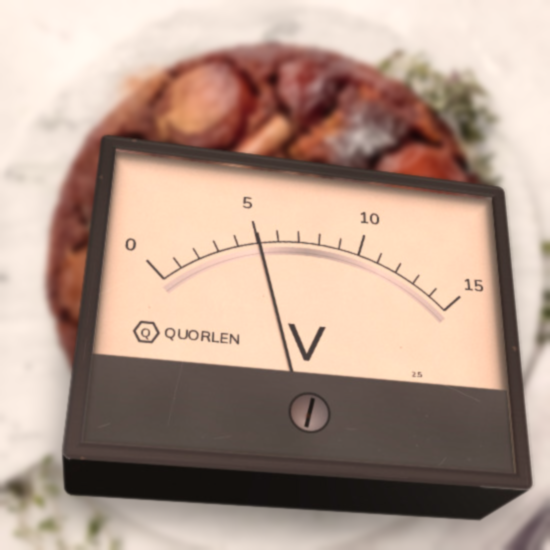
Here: 5 V
